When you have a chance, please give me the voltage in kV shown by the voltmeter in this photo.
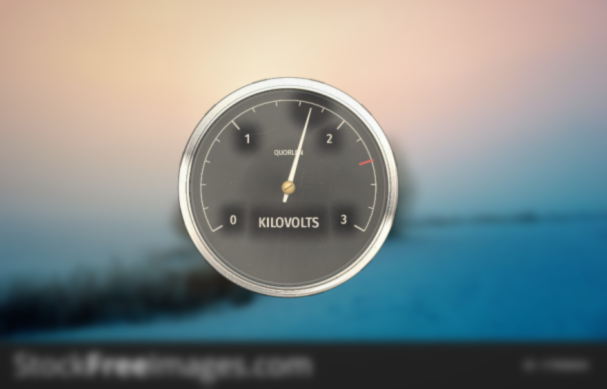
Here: 1.7 kV
